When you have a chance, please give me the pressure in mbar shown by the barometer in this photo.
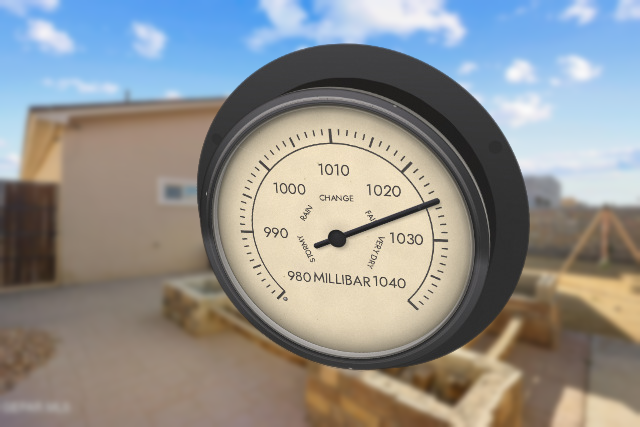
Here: 1025 mbar
